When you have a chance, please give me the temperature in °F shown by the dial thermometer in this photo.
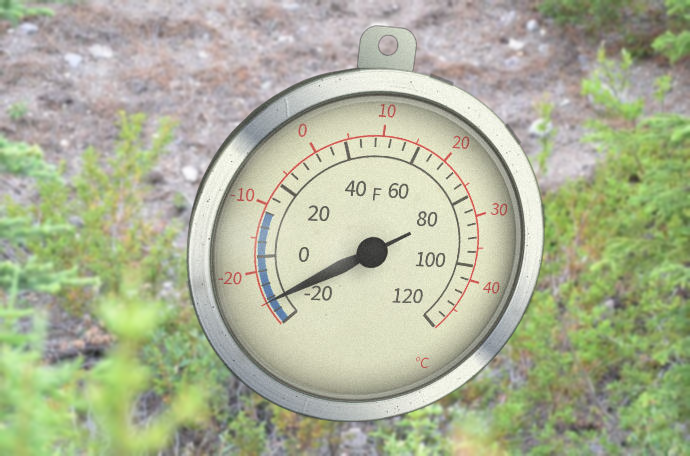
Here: -12 °F
